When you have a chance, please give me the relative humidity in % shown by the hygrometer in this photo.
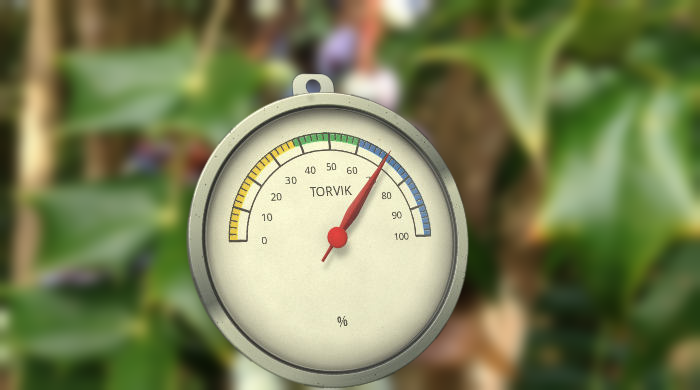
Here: 70 %
